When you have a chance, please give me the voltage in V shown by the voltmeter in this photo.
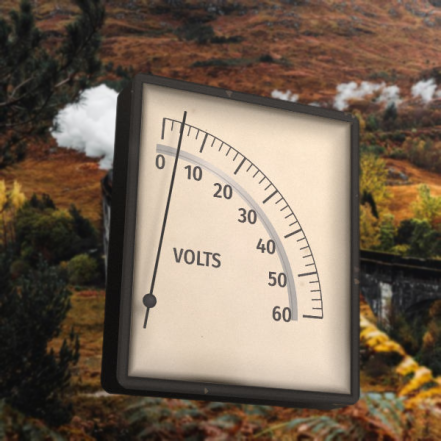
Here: 4 V
